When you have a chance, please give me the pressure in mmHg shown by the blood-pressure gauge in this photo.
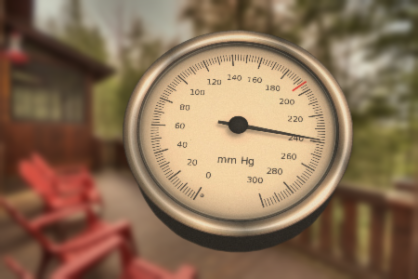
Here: 240 mmHg
